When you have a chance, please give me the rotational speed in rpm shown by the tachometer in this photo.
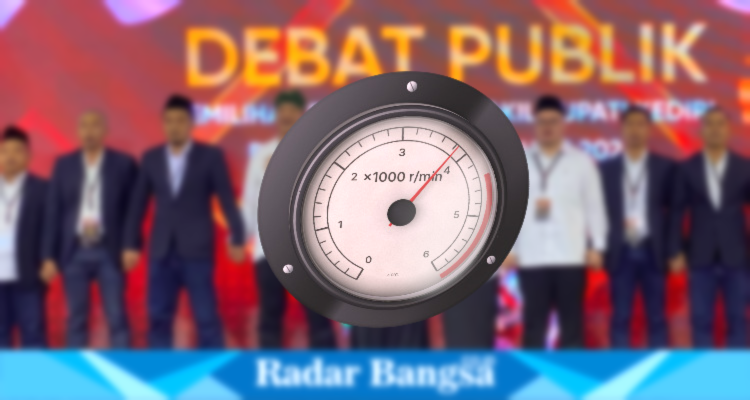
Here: 3800 rpm
